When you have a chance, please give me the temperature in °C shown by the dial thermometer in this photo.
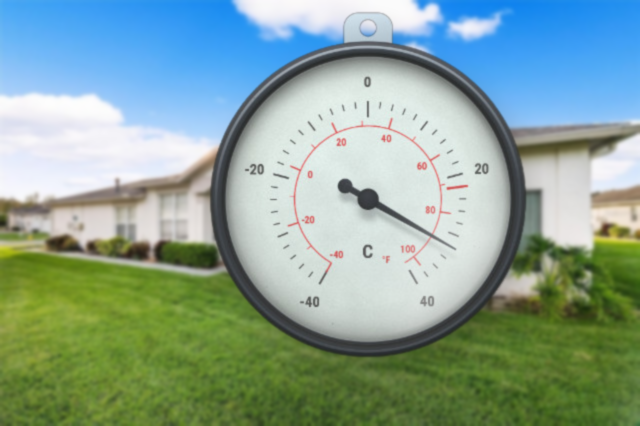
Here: 32 °C
